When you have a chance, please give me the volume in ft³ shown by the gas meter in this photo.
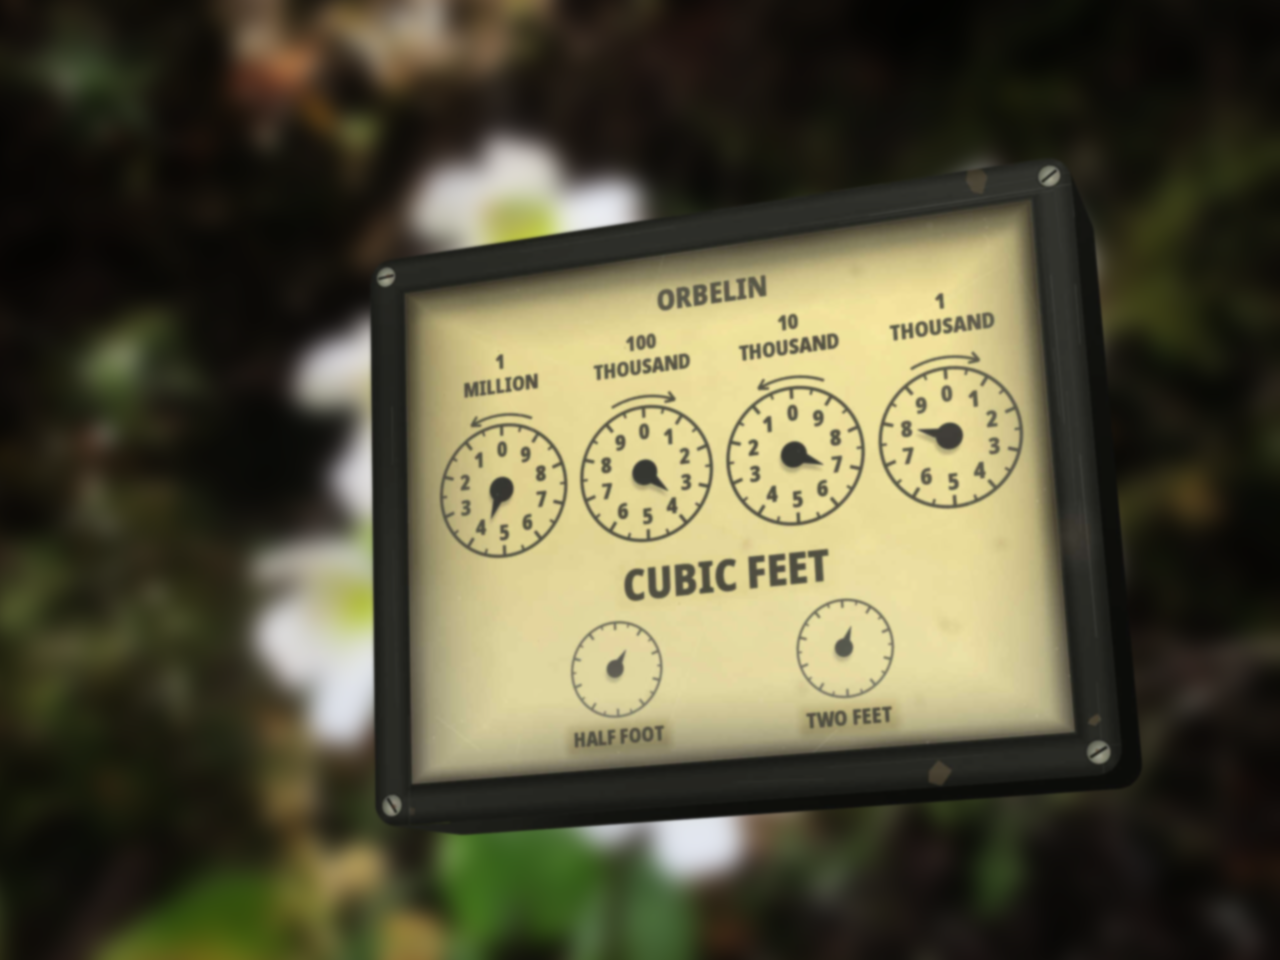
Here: 436800 ft³
